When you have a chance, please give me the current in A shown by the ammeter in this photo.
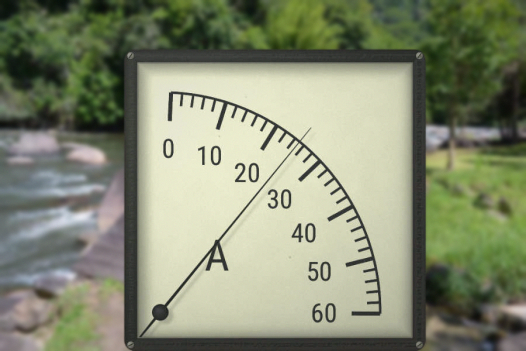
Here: 25 A
